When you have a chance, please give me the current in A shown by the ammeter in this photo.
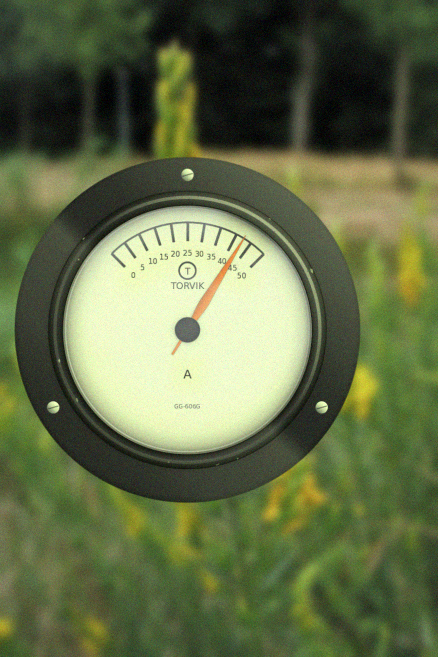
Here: 42.5 A
